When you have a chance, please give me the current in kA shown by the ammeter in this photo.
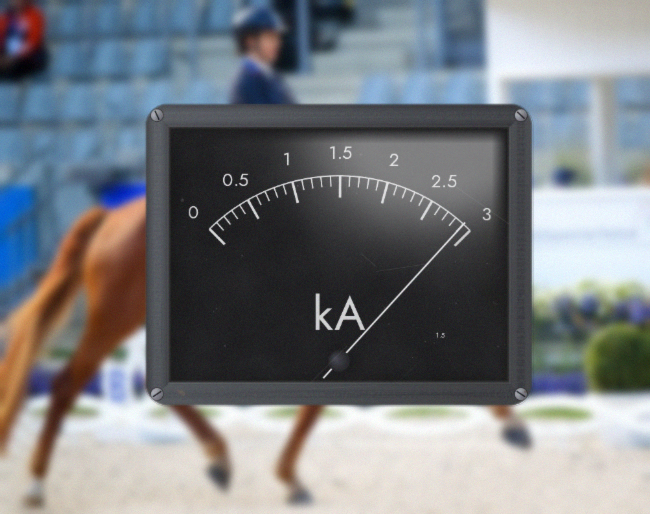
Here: 2.9 kA
